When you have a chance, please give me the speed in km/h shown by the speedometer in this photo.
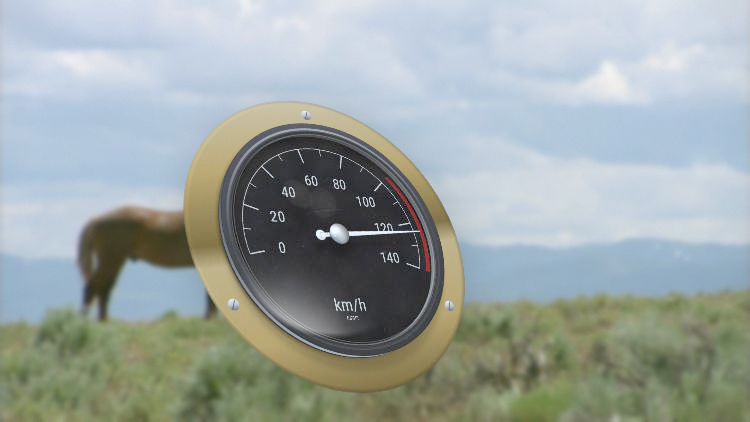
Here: 125 km/h
